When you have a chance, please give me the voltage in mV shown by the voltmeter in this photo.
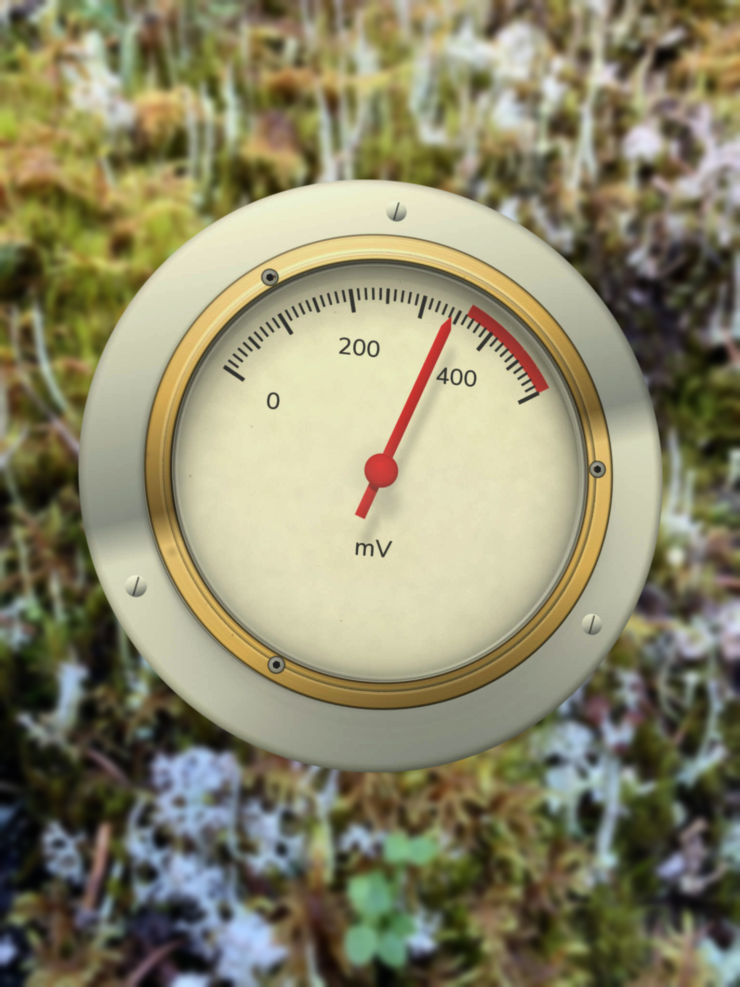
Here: 340 mV
